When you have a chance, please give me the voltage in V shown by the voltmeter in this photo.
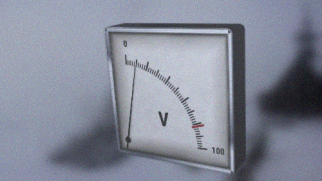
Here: 10 V
